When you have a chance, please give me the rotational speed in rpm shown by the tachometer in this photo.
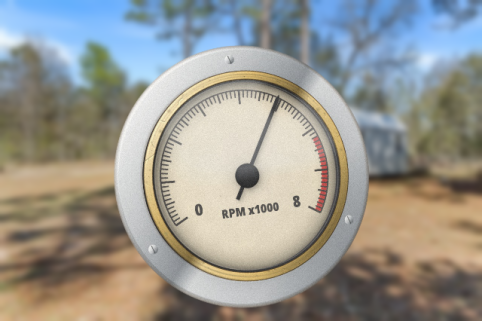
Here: 4900 rpm
